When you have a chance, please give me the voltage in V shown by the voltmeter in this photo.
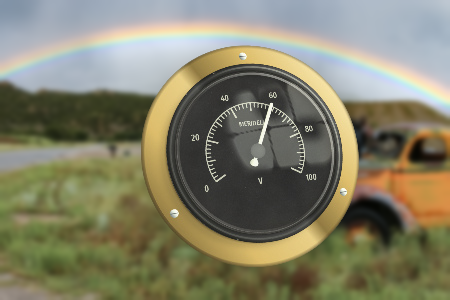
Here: 60 V
